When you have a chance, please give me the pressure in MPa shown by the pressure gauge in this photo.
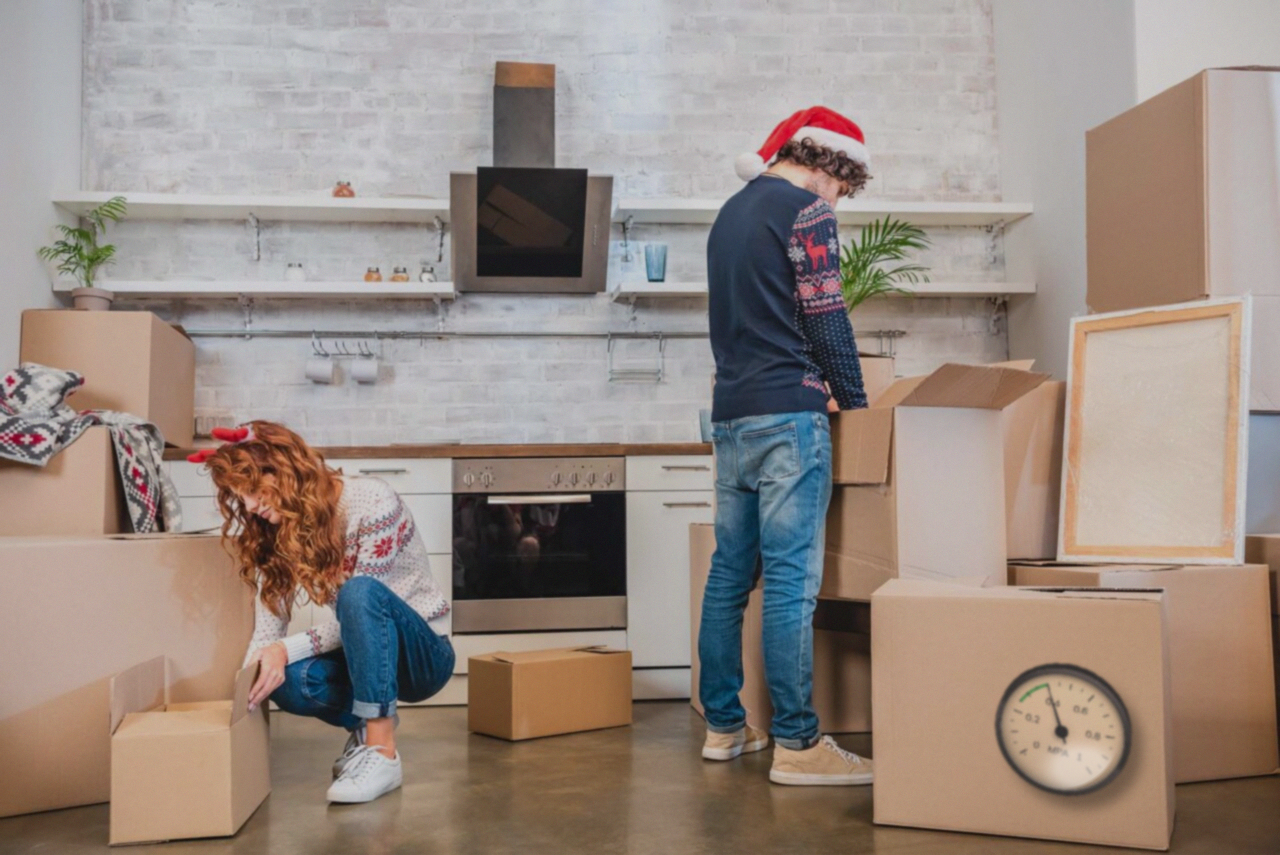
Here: 0.4 MPa
